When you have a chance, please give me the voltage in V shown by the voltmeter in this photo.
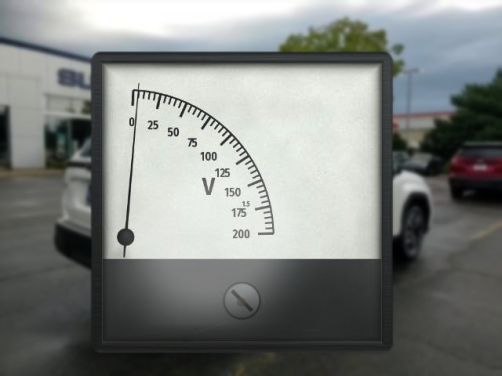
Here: 5 V
